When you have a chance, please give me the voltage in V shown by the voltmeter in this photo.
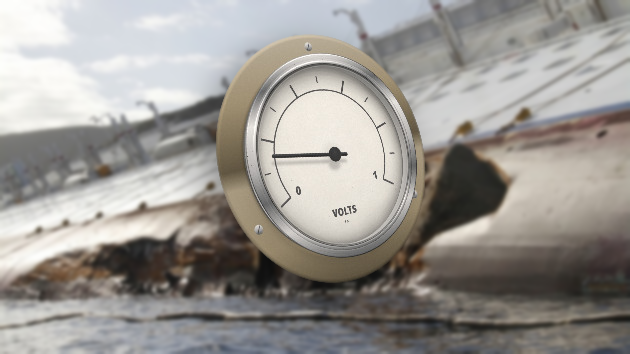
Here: 0.15 V
